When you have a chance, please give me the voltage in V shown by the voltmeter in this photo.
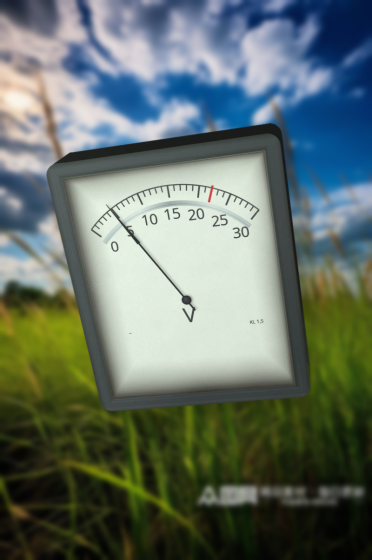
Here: 5 V
